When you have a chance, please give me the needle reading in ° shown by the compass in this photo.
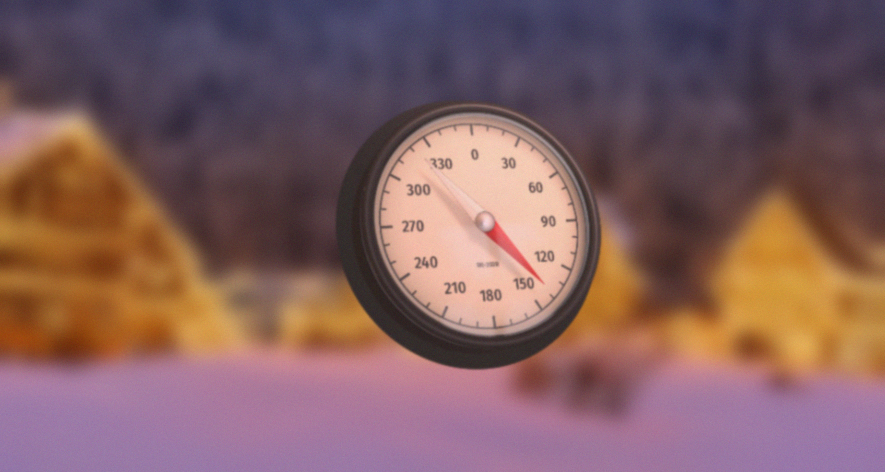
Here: 140 °
